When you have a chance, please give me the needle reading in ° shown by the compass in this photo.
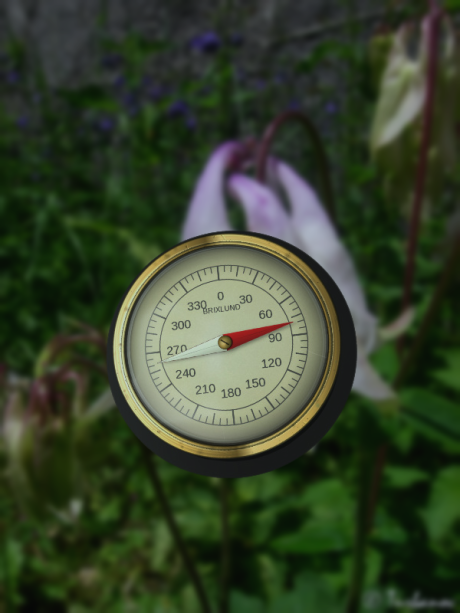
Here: 80 °
